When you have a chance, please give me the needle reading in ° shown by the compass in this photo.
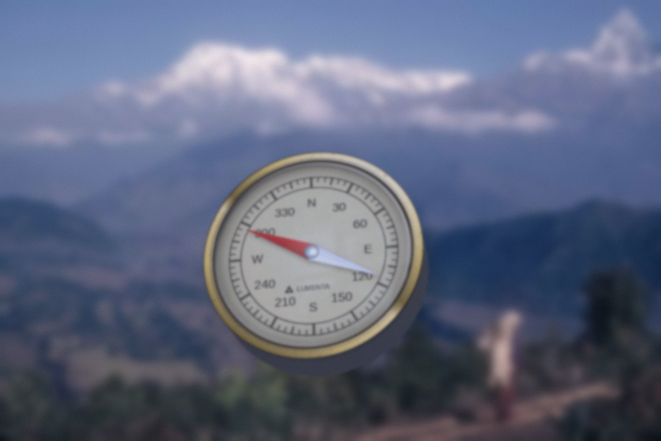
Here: 295 °
